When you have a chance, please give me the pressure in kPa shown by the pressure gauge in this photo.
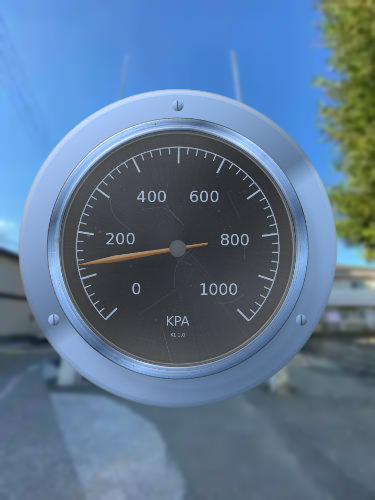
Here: 130 kPa
